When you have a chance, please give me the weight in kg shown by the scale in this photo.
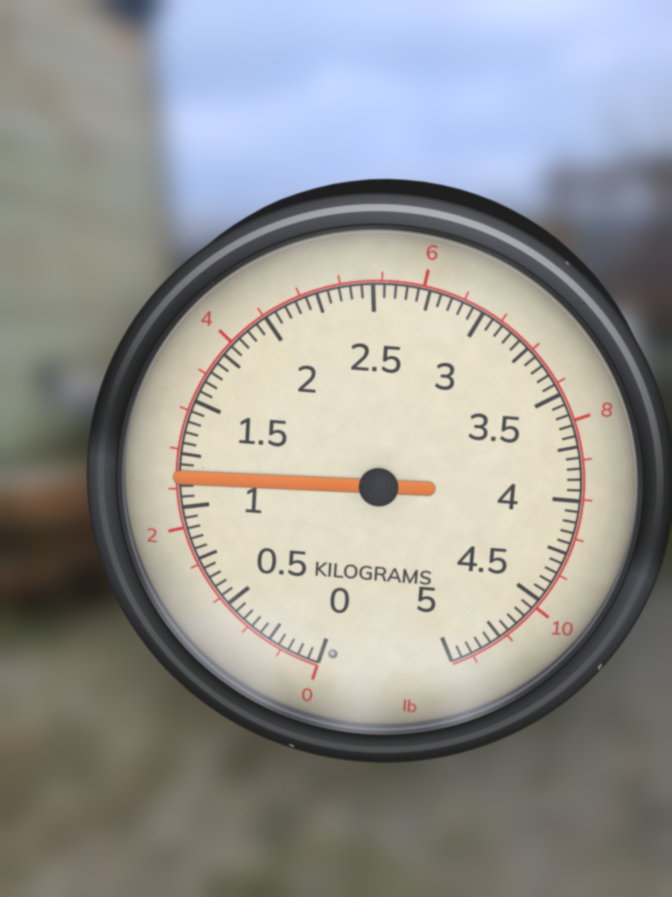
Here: 1.15 kg
